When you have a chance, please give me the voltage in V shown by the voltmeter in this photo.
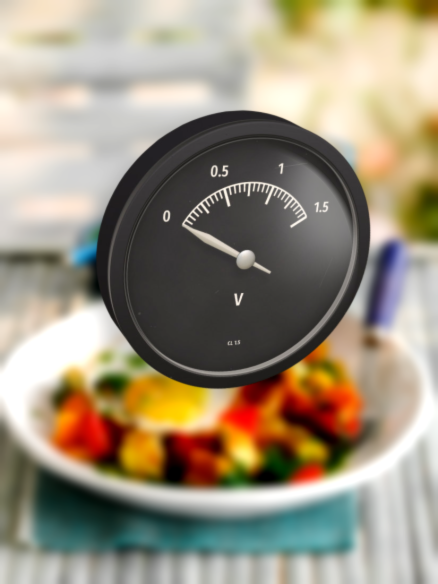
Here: 0 V
